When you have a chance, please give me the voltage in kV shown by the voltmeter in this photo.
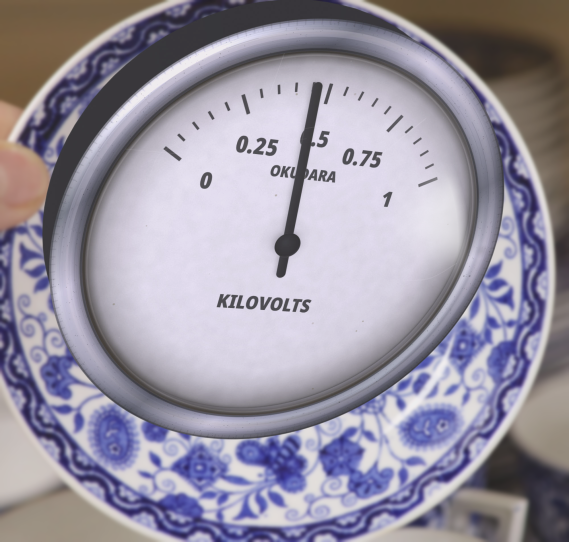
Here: 0.45 kV
